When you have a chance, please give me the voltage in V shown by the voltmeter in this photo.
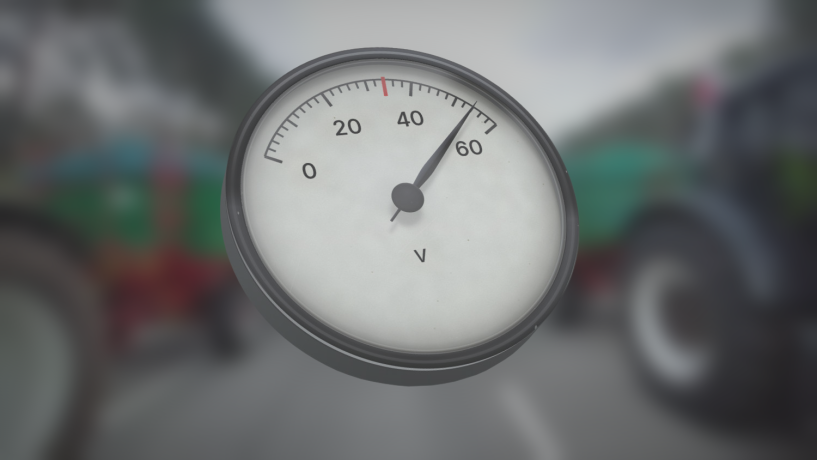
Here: 54 V
